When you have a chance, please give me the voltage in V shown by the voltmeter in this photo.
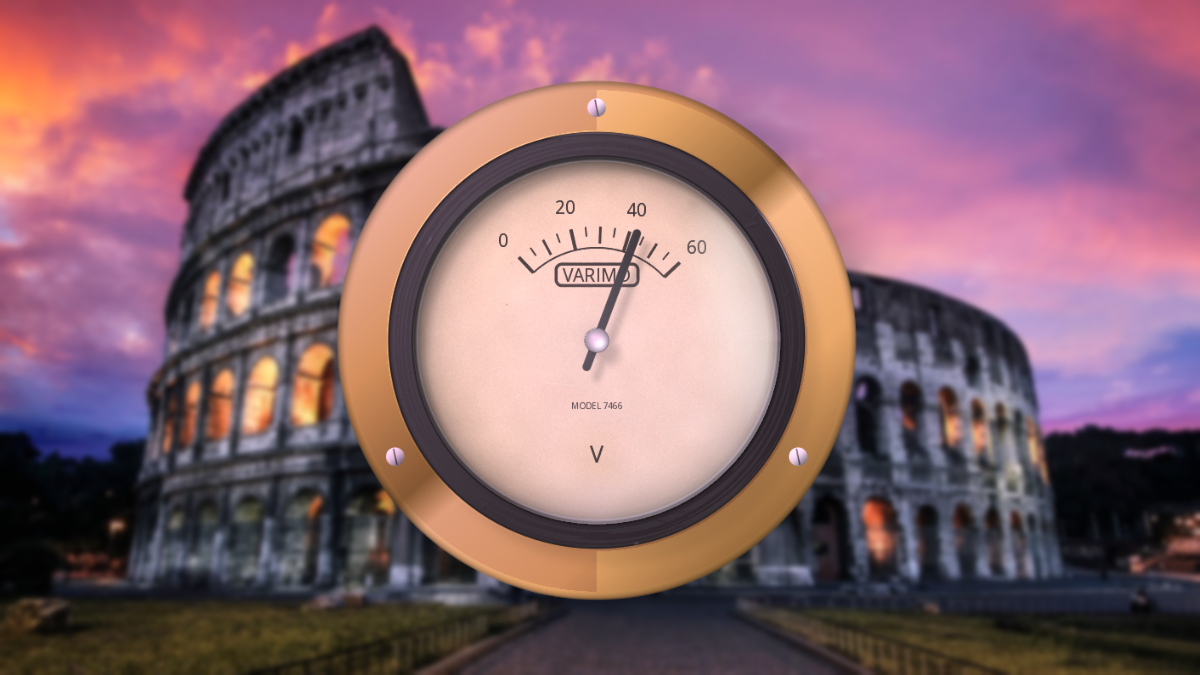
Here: 42.5 V
